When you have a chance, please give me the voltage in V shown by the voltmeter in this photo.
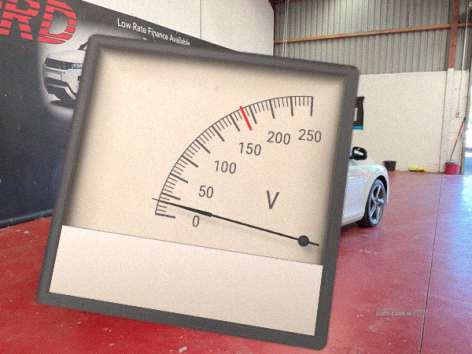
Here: 15 V
